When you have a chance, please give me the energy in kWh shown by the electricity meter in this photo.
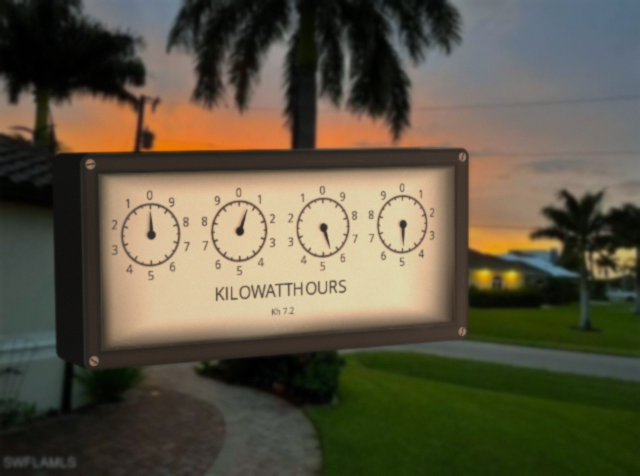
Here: 55 kWh
